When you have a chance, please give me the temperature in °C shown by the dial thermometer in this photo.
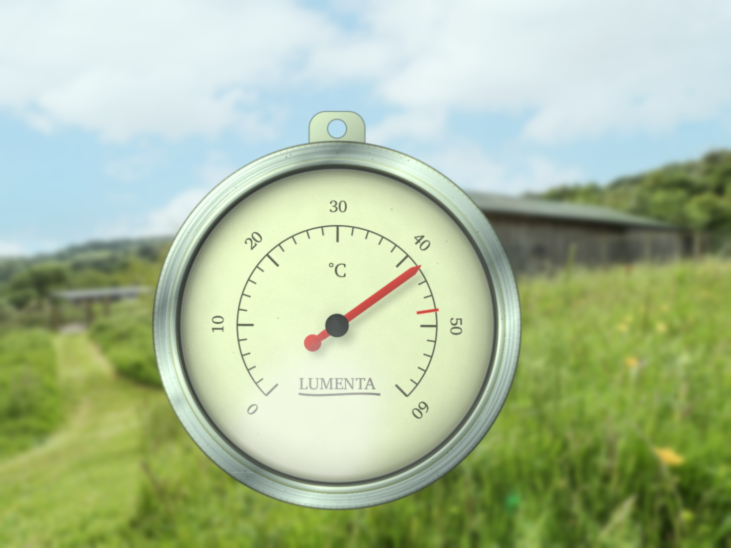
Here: 42 °C
